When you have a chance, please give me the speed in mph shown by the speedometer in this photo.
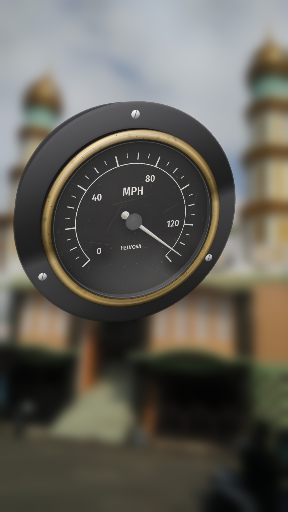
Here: 135 mph
